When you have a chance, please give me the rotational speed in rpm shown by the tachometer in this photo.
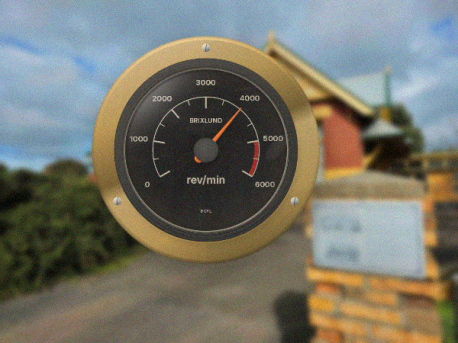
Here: 4000 rpm
